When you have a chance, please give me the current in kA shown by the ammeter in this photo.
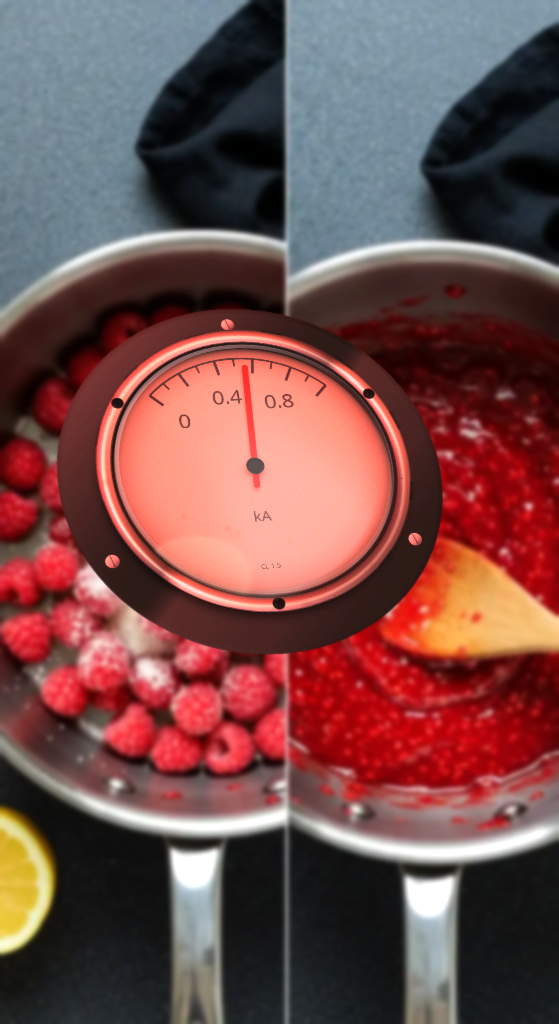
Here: 0.55 kA
